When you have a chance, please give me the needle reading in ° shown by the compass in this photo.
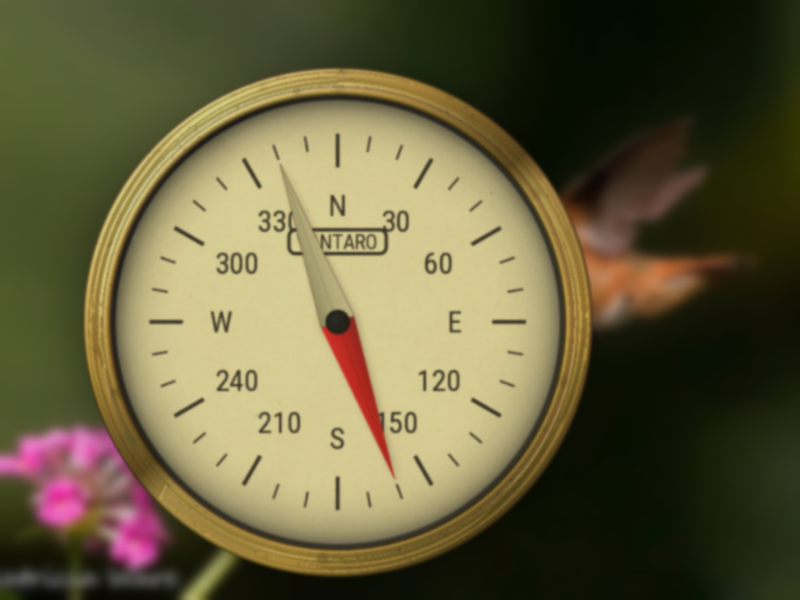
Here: 160 °
